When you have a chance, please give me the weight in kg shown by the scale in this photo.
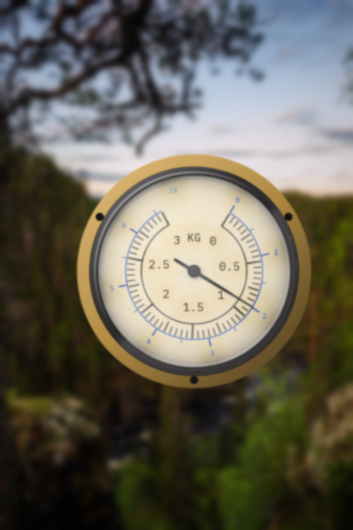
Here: 0.9 kg
